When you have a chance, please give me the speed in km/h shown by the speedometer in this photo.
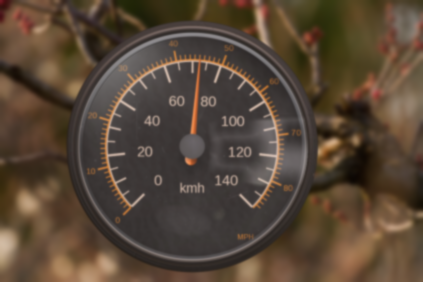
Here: 72.5 km/h
